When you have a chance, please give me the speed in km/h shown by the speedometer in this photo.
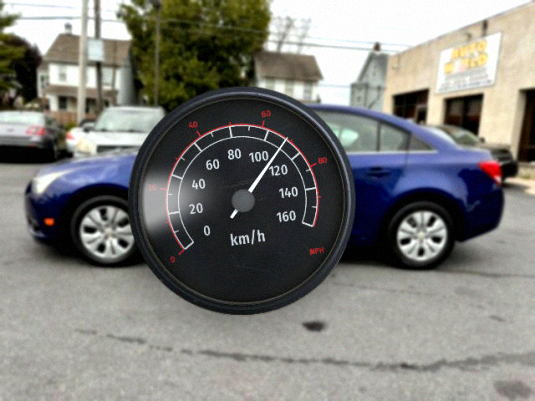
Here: 110 km/h
